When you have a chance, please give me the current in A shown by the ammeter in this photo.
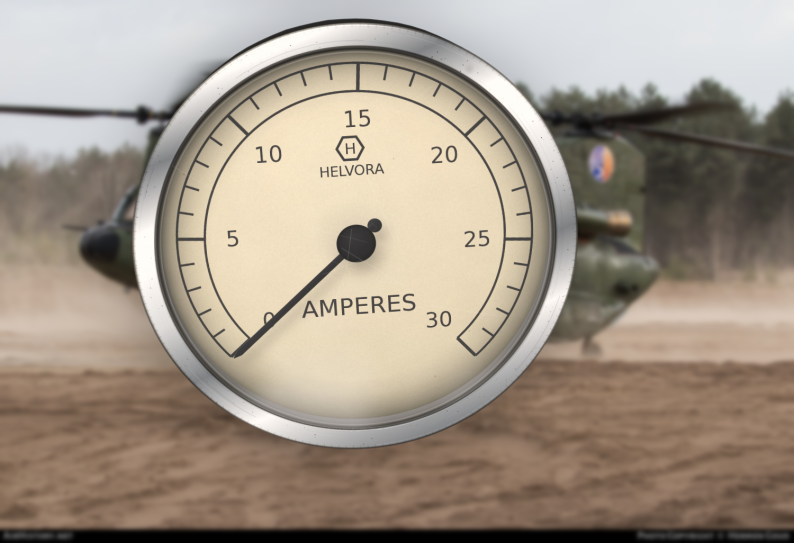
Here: 0 A
